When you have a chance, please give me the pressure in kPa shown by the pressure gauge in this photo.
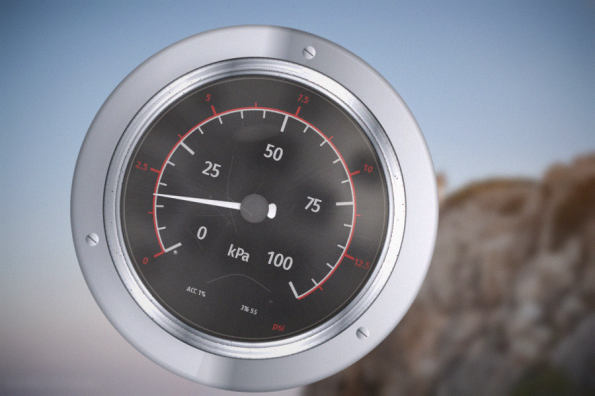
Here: 12.5 kPa
